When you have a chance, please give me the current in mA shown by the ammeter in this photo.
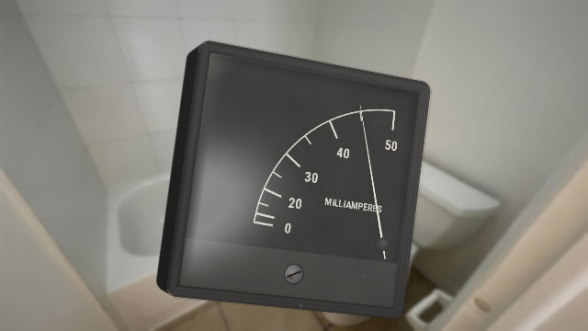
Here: 45 mA
